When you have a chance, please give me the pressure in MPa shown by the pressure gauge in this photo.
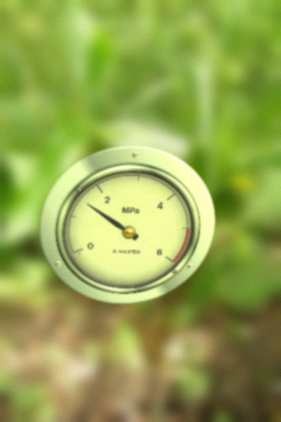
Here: 1.5 MPa
